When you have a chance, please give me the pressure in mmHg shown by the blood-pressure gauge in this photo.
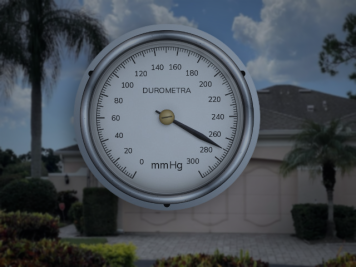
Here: 270 mmHg
